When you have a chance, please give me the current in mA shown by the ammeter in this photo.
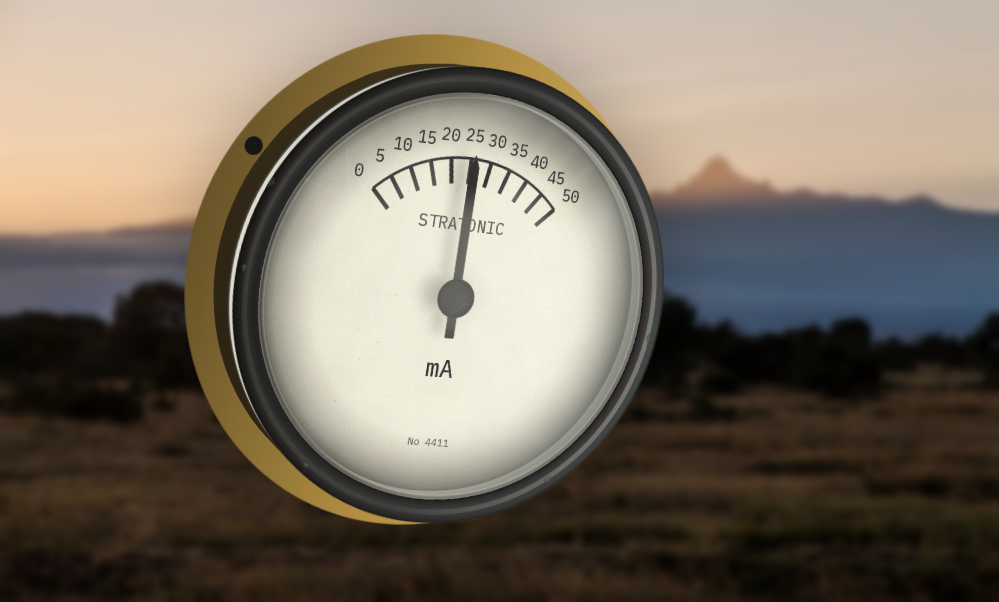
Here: 25 mA
